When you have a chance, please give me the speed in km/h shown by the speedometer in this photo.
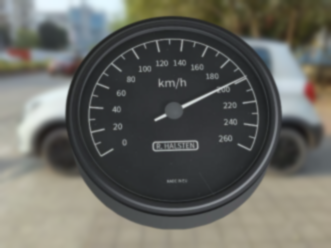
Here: 200 km/h
